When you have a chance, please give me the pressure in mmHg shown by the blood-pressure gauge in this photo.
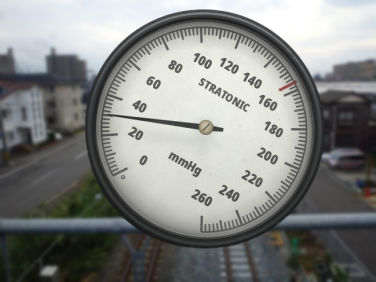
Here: 30 mmHg
